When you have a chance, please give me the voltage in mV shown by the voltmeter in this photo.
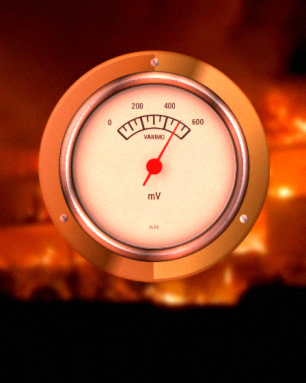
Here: 500 mV
